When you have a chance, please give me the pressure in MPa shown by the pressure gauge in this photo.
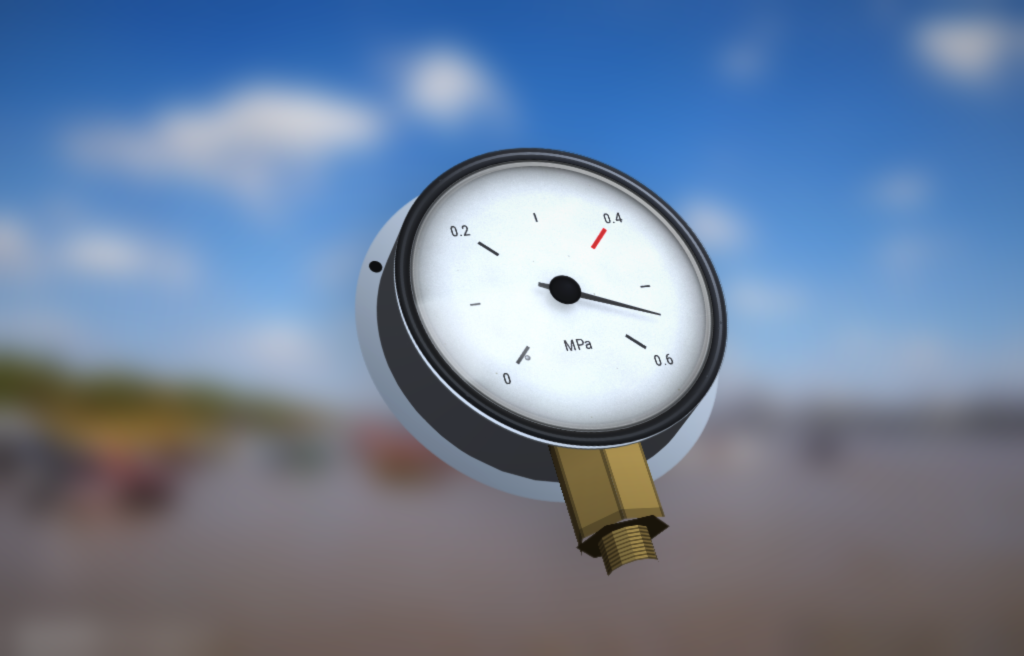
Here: 0.55 MPa
